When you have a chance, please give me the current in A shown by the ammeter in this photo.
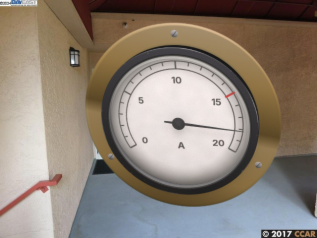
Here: 18 A
